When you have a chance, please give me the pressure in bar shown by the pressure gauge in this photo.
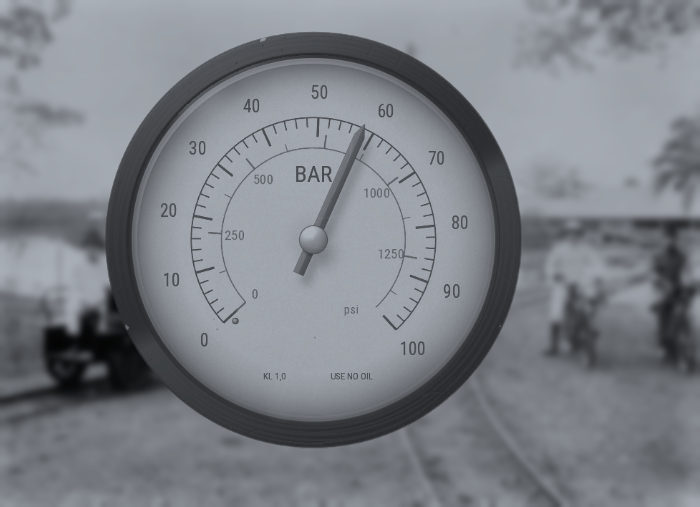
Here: 58 bar
